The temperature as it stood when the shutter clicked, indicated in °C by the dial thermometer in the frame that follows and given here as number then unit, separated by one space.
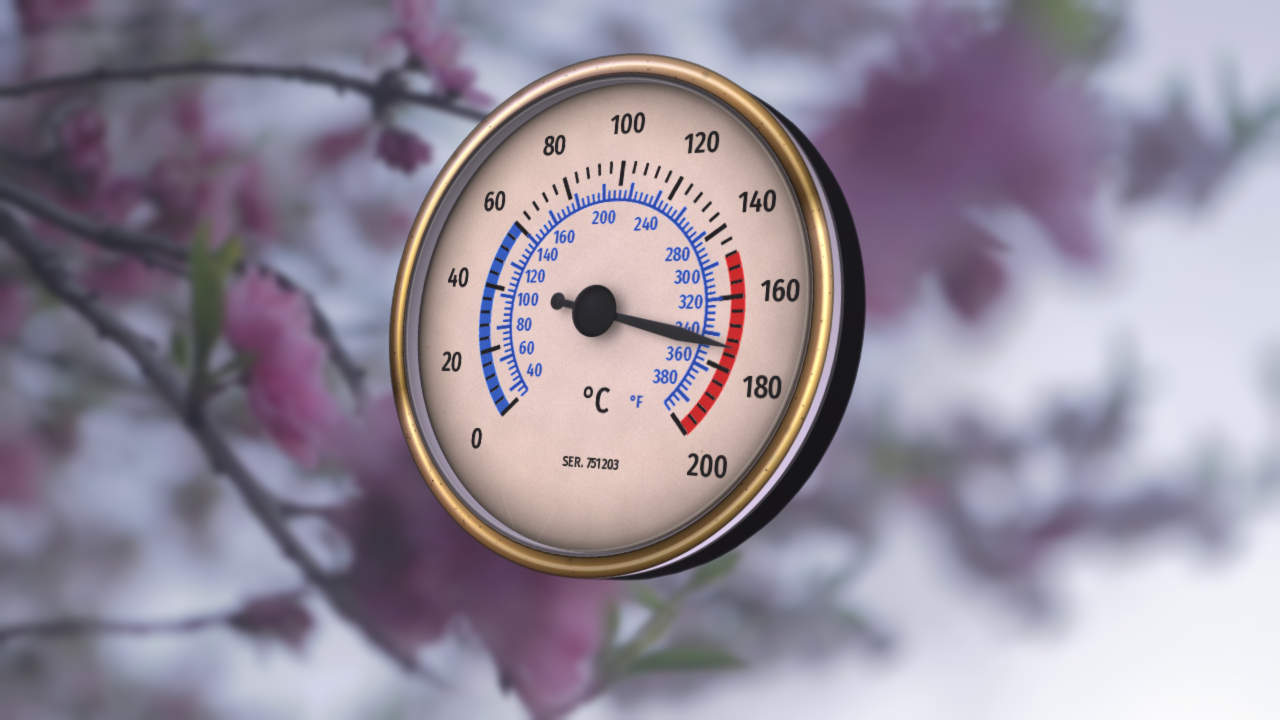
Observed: 174 °C
